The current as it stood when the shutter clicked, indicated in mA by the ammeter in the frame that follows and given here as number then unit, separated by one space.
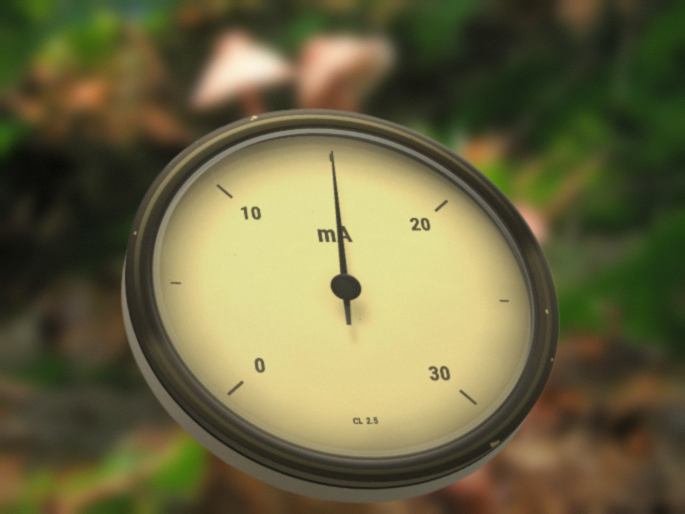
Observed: 15 mA
